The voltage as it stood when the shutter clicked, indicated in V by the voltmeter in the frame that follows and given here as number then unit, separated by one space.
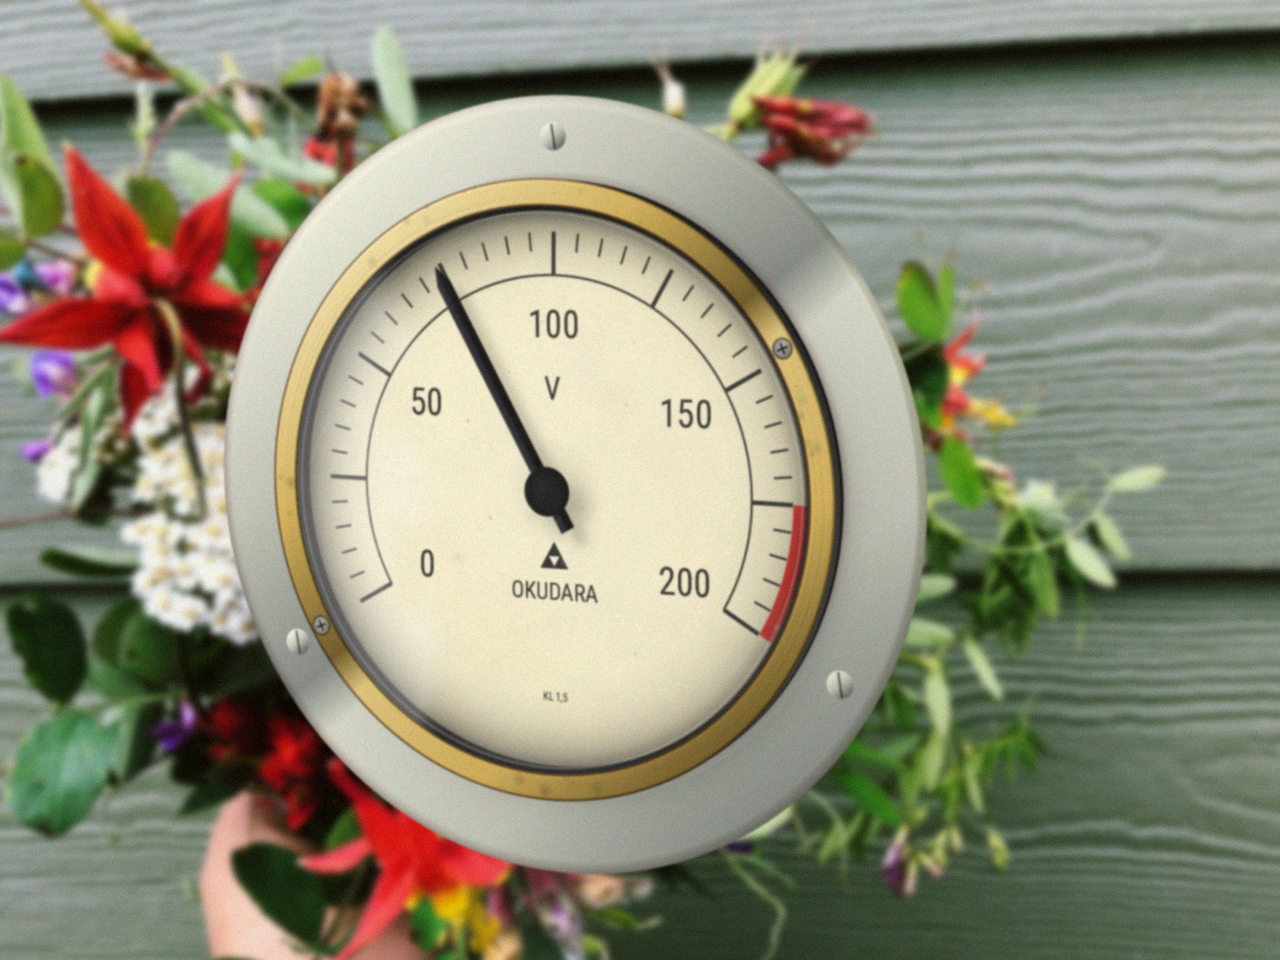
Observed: 75 V
